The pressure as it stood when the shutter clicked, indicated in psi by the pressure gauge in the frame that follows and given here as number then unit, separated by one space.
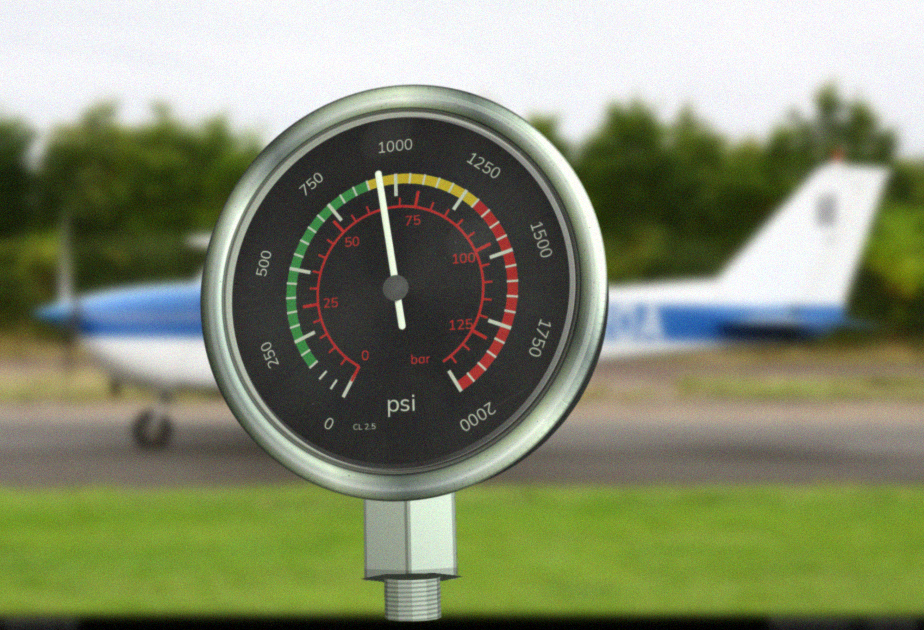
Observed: 950 psi
